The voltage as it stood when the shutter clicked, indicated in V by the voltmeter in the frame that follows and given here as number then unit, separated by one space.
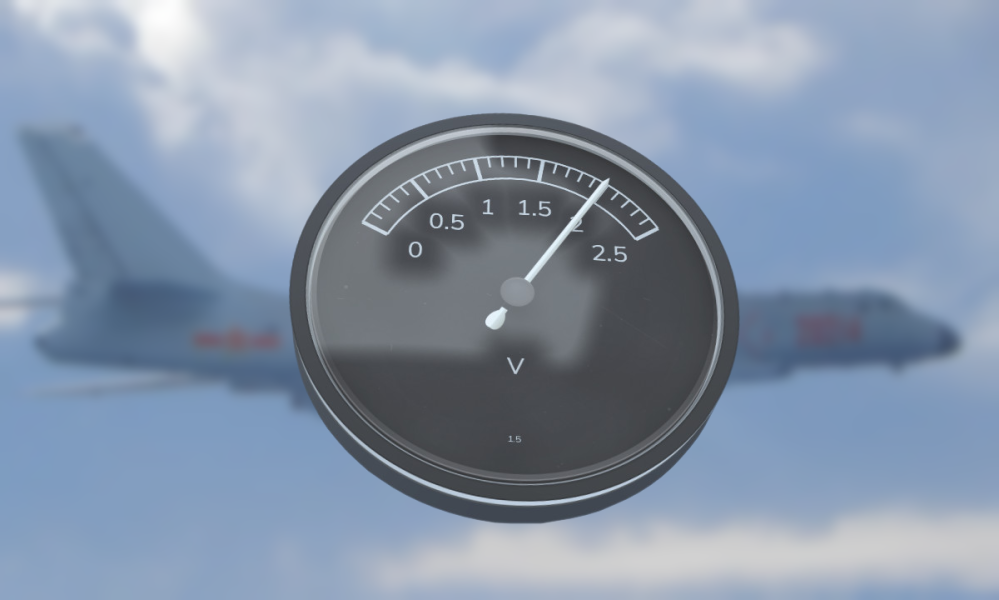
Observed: 2 V
